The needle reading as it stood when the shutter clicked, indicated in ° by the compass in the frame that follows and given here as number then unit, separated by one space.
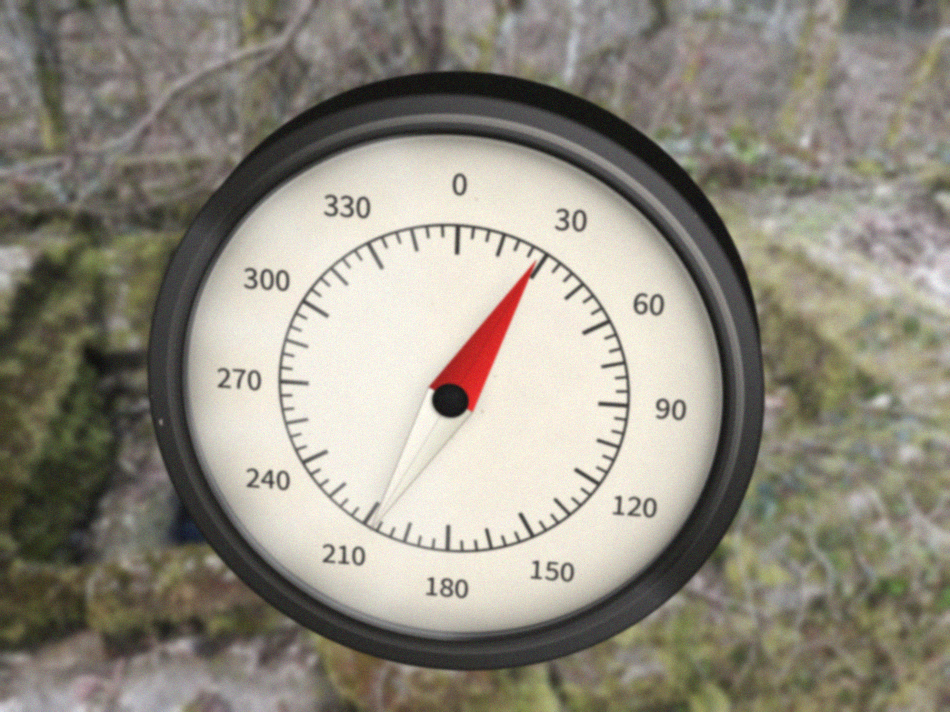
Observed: 27.5 °
